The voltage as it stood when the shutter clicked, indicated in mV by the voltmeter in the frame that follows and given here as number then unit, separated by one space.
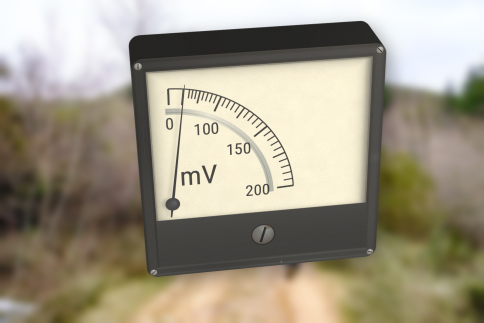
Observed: 50 mV
